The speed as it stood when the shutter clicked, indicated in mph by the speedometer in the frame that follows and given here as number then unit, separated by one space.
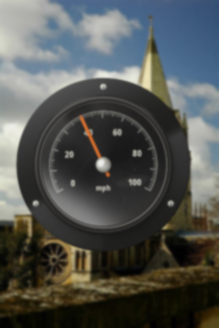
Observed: 40 mph
